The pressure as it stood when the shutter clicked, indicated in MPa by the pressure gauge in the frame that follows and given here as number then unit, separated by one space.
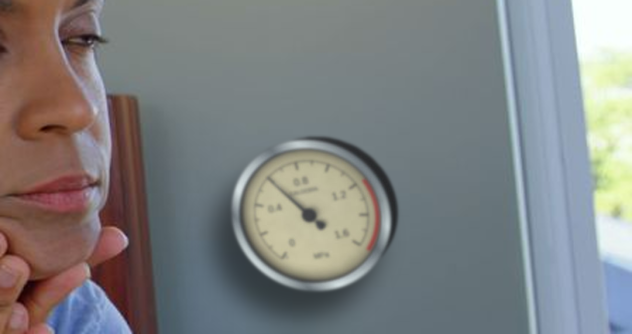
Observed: 0.6 MPa
